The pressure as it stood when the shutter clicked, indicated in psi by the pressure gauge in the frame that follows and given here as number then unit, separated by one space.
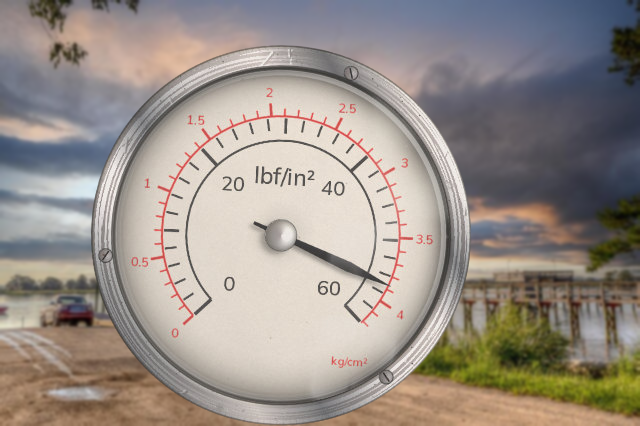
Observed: 55 psi
